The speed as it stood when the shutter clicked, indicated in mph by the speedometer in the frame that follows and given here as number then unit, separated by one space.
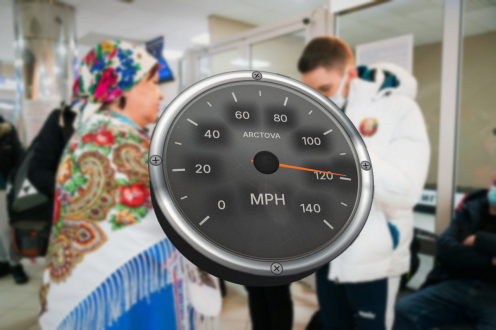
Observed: 120 mph
